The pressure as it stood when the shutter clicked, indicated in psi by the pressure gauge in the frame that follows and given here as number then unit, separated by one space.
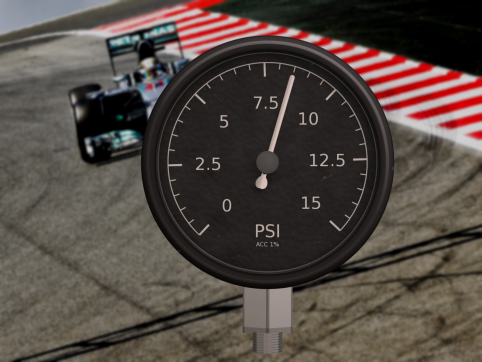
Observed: 8.5 psi
